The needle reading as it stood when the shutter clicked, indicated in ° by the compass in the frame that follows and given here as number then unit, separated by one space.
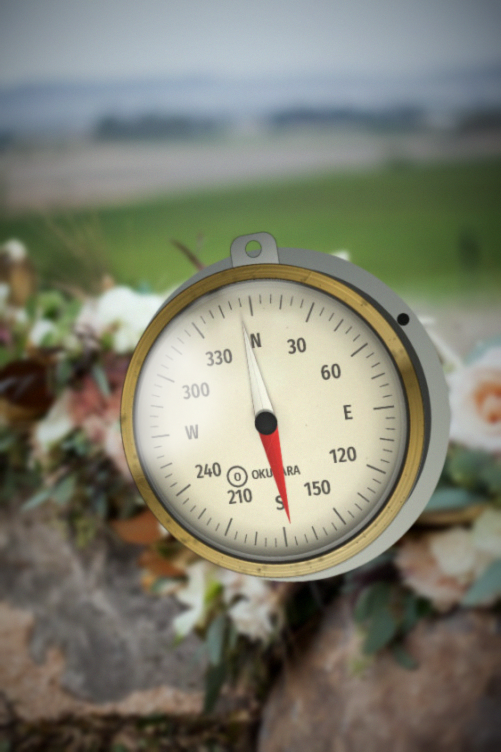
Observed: 175 °
